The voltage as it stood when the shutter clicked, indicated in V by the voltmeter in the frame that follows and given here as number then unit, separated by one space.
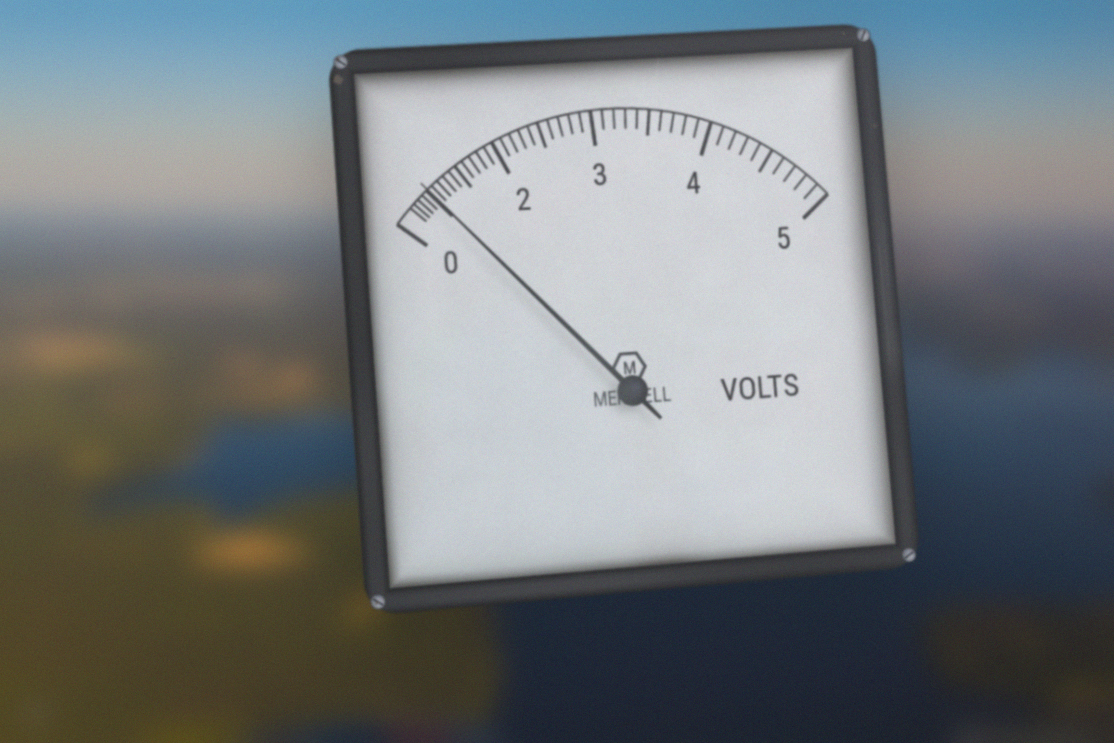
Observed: 1 V
